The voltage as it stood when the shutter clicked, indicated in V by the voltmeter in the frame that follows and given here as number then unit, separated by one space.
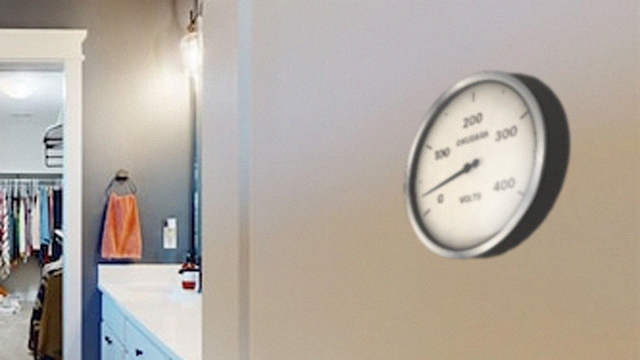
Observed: 25 V
